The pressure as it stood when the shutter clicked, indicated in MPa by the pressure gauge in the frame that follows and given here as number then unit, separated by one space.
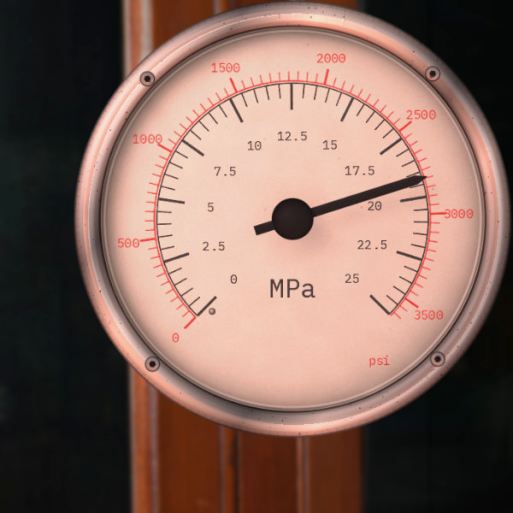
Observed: 19.25 MPa
